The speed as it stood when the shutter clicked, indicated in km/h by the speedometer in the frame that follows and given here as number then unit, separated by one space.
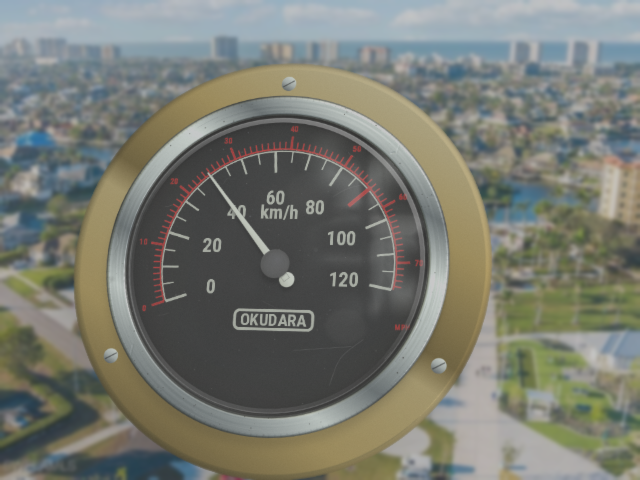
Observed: 40 km/h
